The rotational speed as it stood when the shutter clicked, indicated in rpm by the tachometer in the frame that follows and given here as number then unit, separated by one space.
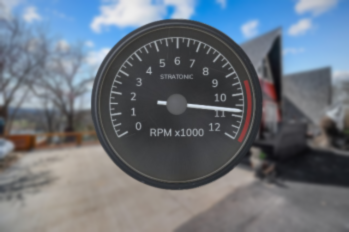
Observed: 10750 rpm
